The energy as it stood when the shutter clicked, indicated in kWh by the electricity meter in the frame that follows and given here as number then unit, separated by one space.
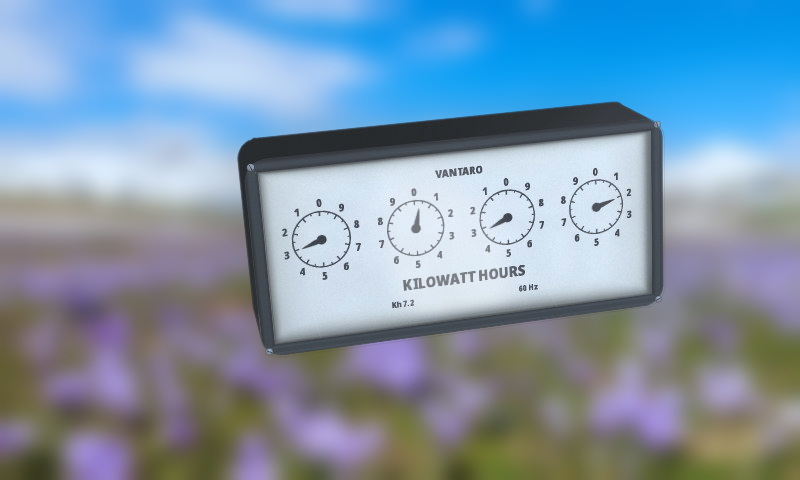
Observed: 3032 kWh
